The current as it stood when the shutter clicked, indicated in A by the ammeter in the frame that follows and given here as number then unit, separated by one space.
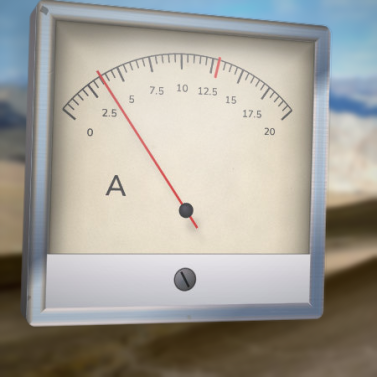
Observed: 3.5 A
